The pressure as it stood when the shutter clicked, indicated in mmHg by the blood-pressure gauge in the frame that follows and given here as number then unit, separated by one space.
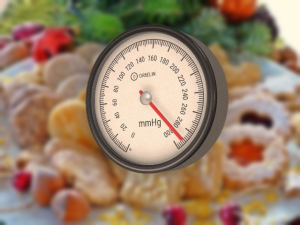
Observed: 290 mmHg
